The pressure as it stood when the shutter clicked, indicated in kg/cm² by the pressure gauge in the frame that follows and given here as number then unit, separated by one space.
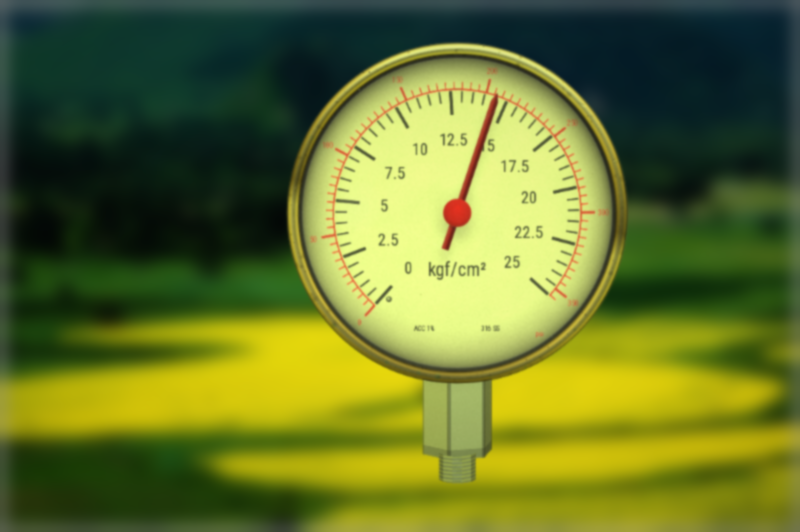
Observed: 14.5 kg/cm²
